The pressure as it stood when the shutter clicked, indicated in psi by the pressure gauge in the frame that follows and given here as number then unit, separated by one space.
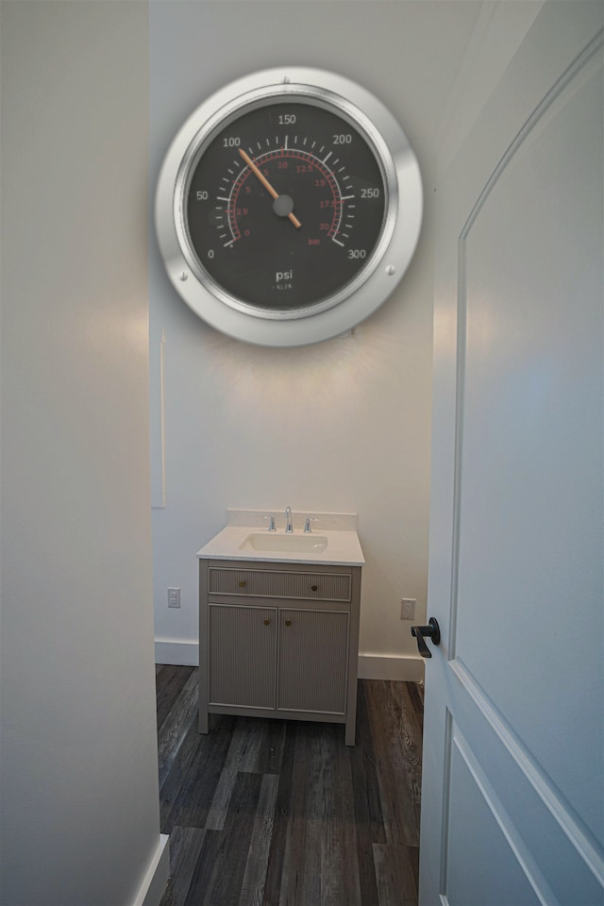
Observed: 100 psi
